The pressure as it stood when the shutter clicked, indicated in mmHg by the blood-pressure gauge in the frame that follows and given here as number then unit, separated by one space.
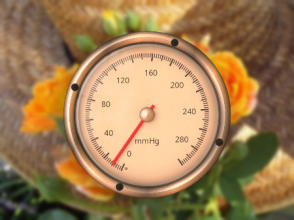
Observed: 10 mmHg
